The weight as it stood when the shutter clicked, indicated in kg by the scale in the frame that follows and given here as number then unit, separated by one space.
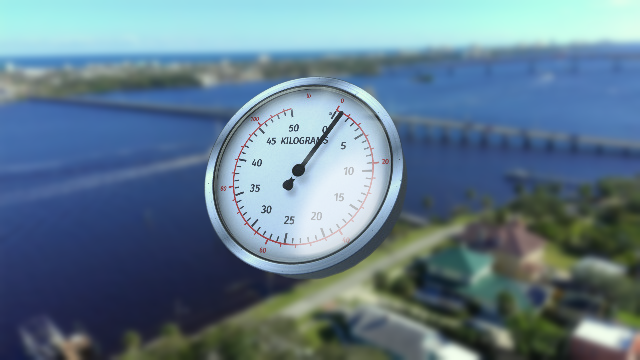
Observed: 1 kg
